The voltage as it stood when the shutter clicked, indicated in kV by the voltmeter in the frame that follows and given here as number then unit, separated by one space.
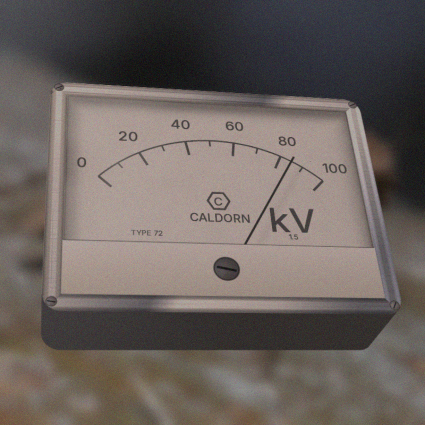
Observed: 85 kV
